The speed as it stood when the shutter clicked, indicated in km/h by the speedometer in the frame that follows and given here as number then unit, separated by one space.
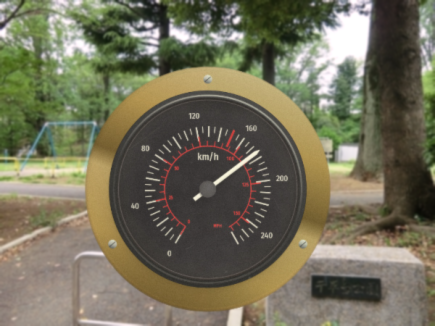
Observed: 175 km/h
